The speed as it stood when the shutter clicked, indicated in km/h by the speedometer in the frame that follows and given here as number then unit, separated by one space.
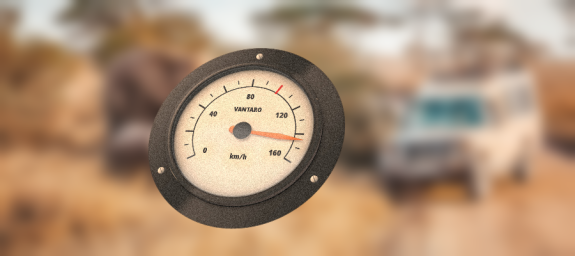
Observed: 145 km/h
